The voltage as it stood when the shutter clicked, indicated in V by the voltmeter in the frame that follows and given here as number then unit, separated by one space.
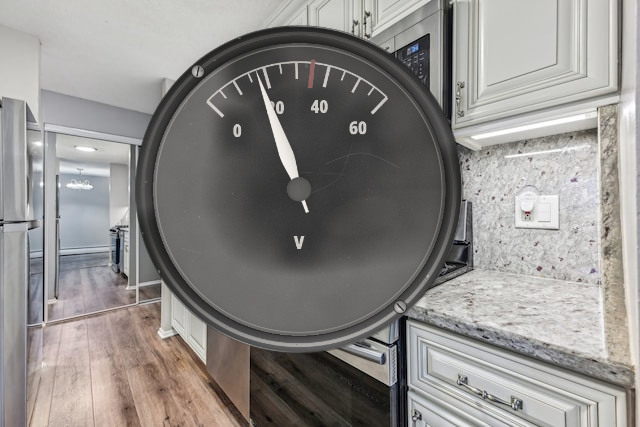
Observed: 17.5 V
